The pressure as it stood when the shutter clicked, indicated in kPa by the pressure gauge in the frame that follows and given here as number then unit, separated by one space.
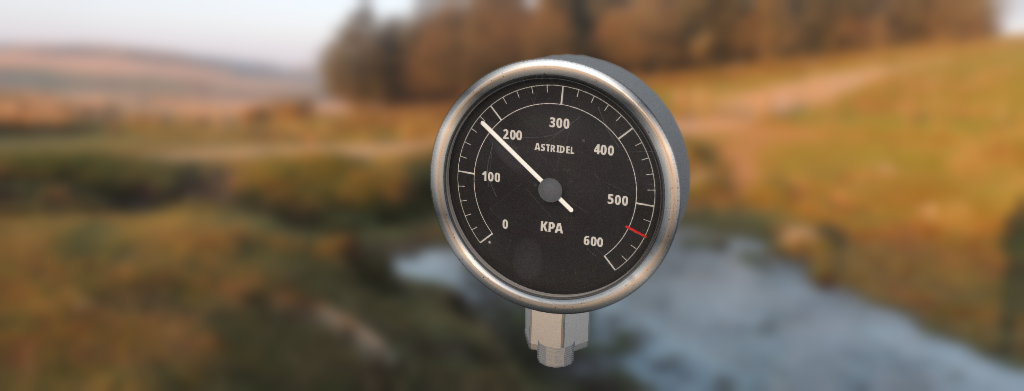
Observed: 180 kPa
